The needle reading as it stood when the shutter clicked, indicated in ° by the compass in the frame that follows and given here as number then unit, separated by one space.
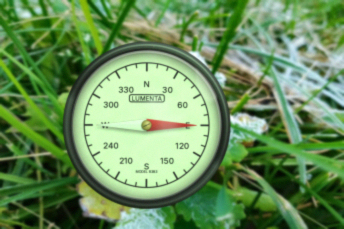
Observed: 90 °
